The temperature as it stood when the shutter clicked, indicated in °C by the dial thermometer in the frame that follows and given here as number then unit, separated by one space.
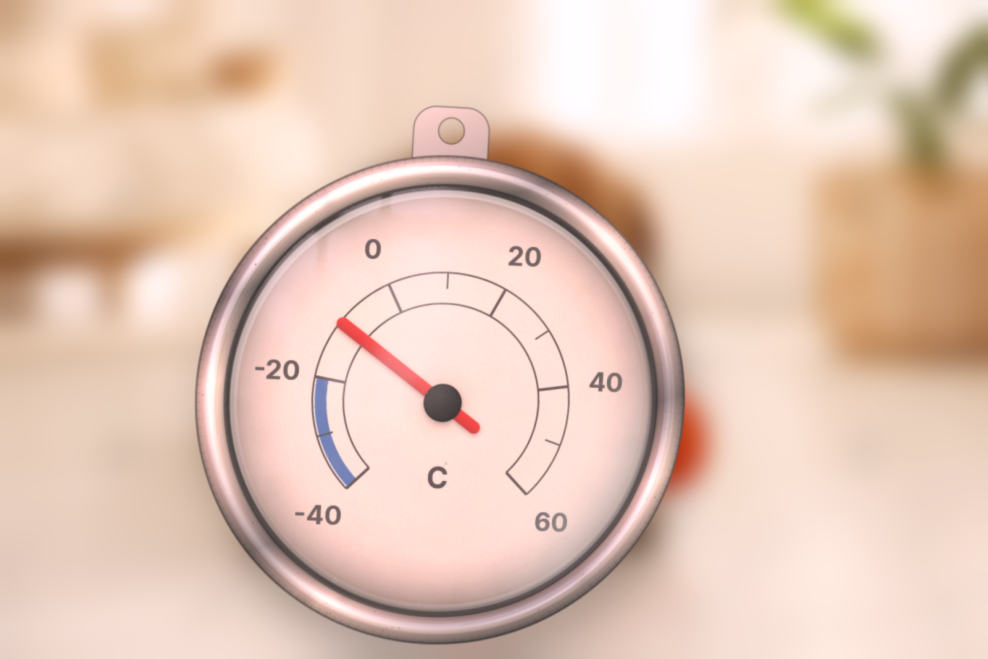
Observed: -10 °C
